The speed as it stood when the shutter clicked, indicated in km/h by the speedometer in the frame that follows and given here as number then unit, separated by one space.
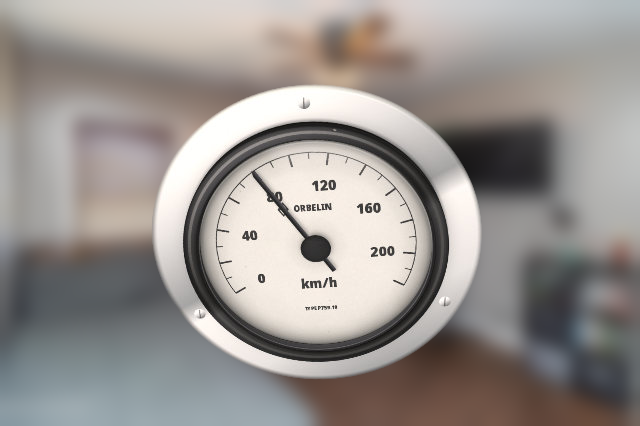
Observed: 80 km/h
